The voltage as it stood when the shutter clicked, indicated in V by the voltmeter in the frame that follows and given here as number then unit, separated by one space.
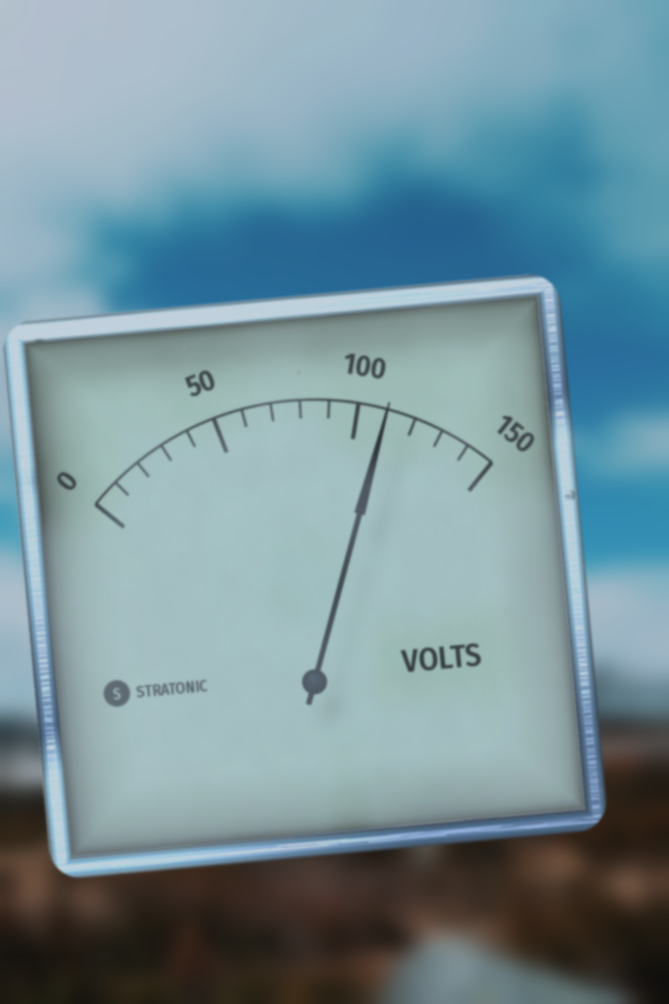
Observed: 110 V
